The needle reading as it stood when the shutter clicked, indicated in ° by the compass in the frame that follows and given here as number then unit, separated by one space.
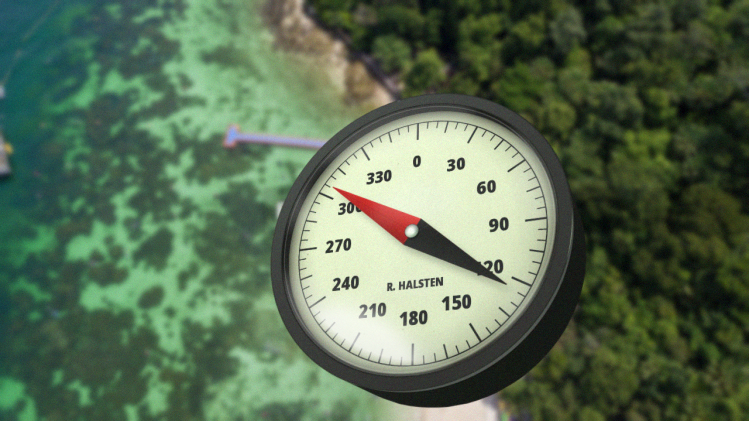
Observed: 305 °
